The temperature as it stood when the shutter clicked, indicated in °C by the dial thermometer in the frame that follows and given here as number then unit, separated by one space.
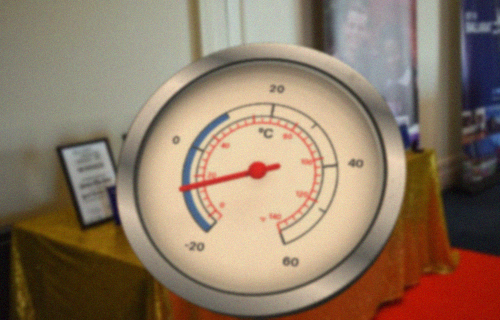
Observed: -10 °C
